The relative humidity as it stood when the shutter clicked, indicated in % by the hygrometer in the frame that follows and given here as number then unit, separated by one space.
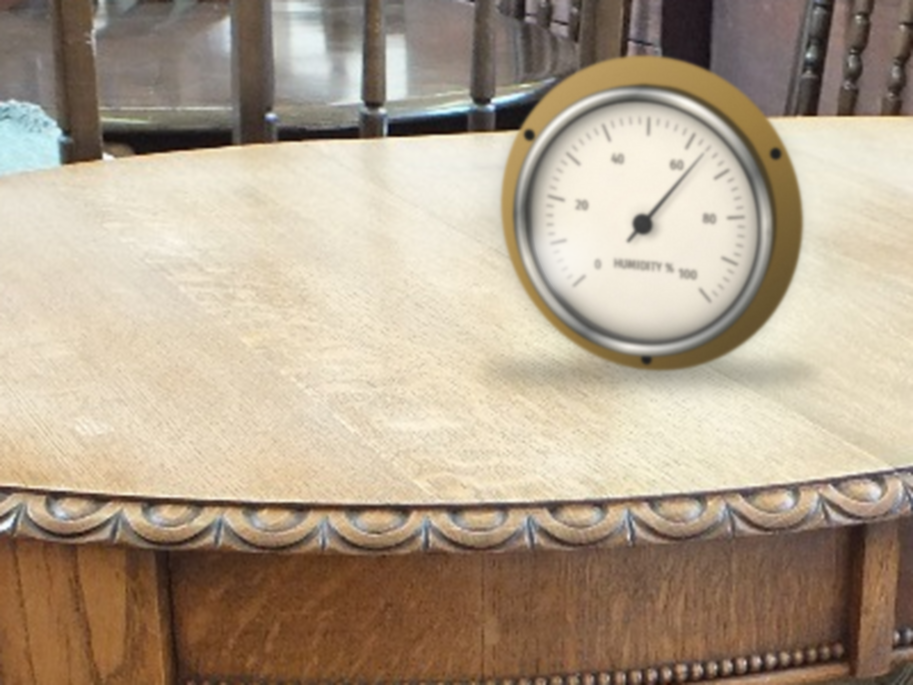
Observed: 64 %
